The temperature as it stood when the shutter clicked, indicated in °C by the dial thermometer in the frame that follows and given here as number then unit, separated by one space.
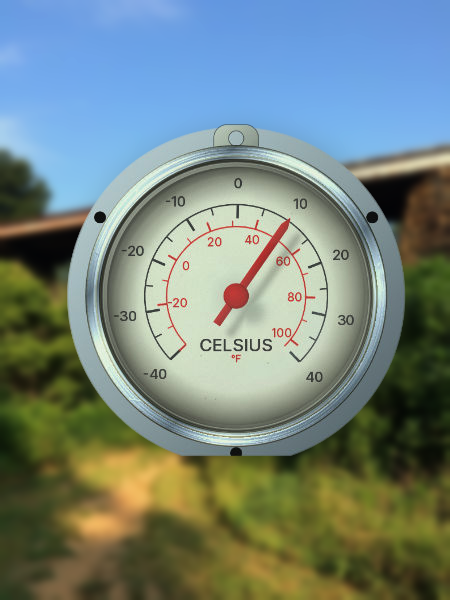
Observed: 10 °C
